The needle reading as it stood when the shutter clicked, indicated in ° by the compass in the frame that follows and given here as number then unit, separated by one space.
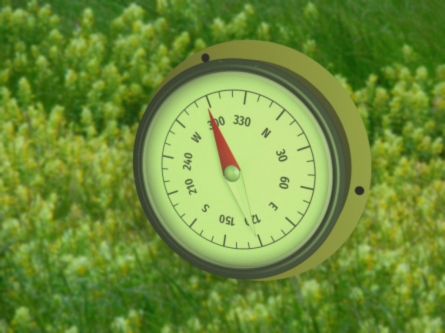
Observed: 300 °
